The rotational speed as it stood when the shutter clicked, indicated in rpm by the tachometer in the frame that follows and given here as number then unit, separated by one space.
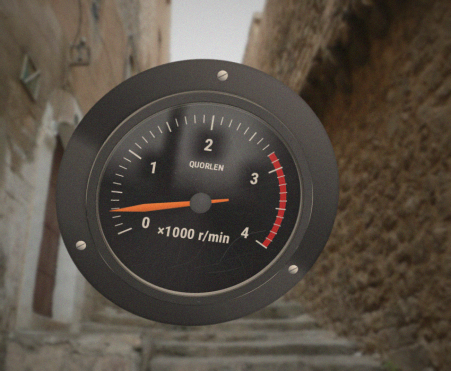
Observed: 300 rpm
